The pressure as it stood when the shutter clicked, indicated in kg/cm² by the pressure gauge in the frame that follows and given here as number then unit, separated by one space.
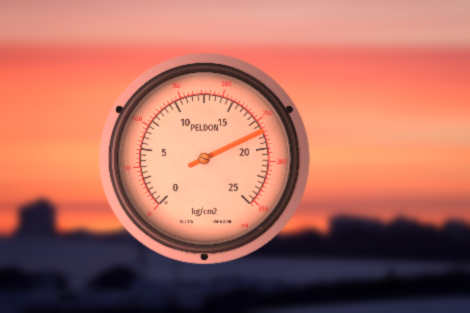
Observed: 18.5 kg/cm²
